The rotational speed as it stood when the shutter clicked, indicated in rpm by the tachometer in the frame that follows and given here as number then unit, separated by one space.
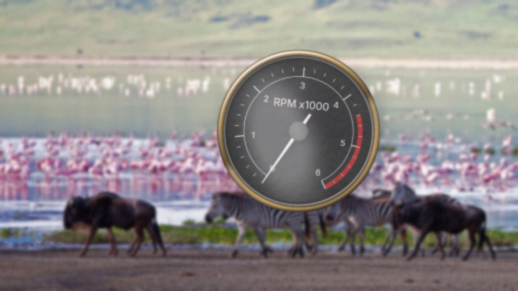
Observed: 0 rpm
